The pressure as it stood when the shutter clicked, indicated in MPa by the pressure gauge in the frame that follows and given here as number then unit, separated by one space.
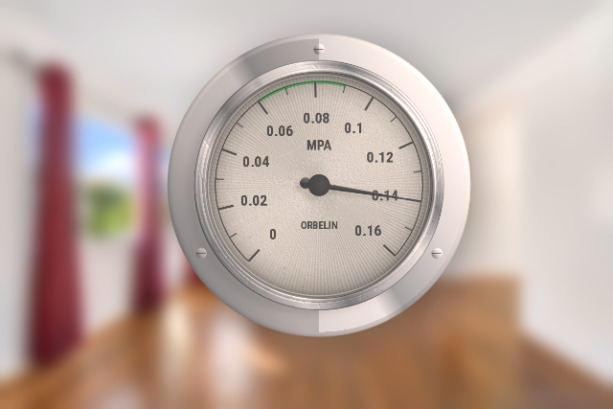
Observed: 0.14 MPa
